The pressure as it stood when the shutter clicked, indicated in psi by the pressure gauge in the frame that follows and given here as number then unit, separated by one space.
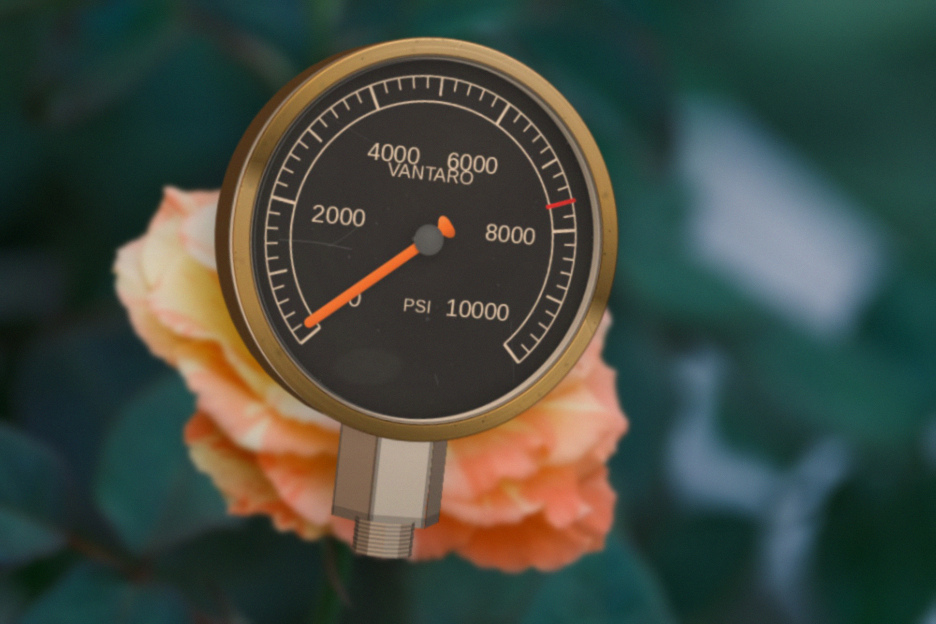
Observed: 200 psi
